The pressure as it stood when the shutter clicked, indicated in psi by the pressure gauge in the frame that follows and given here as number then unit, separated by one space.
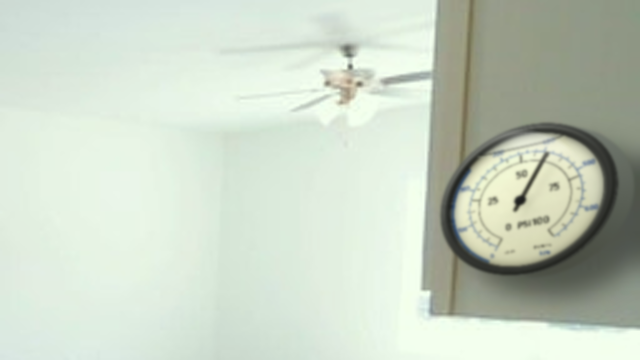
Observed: 60 psi
